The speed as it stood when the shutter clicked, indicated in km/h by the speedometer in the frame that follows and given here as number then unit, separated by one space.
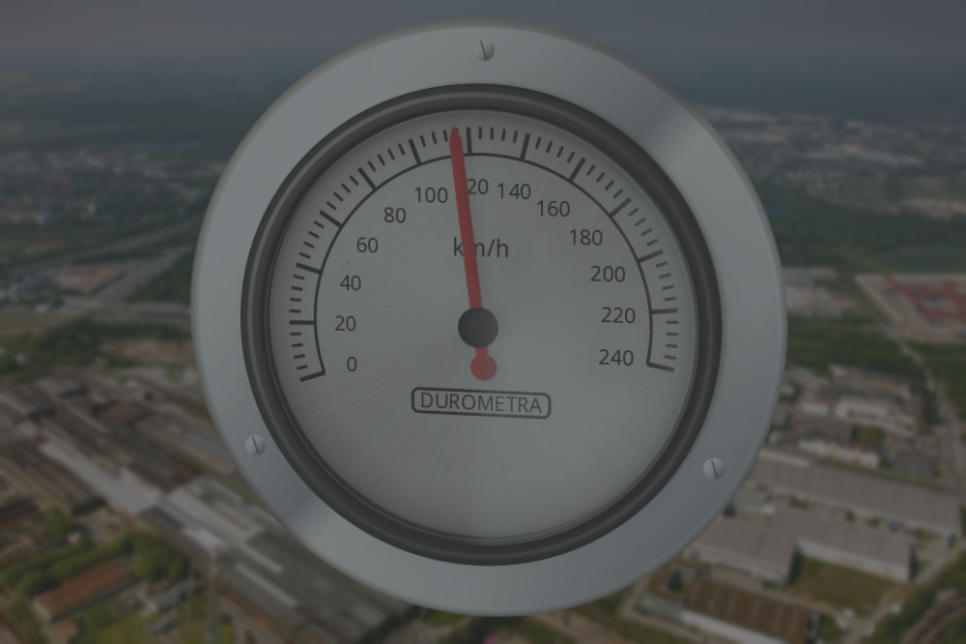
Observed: 116 km/h
